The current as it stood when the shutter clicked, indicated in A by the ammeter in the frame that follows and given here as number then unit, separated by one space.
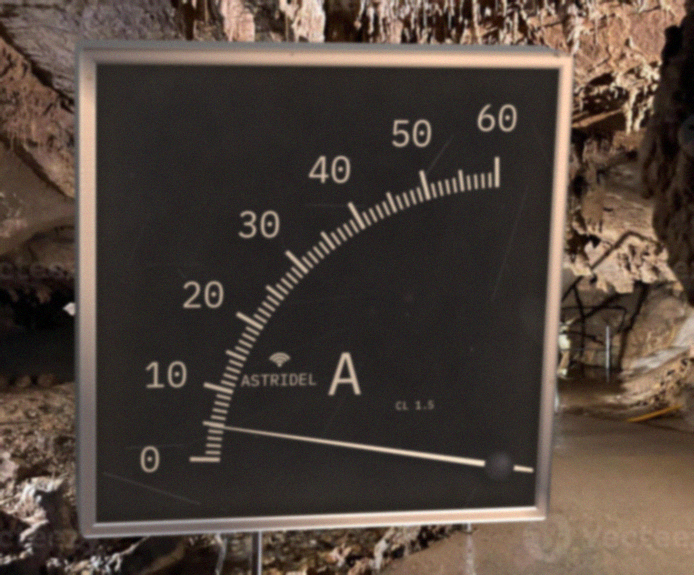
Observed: 5 A
